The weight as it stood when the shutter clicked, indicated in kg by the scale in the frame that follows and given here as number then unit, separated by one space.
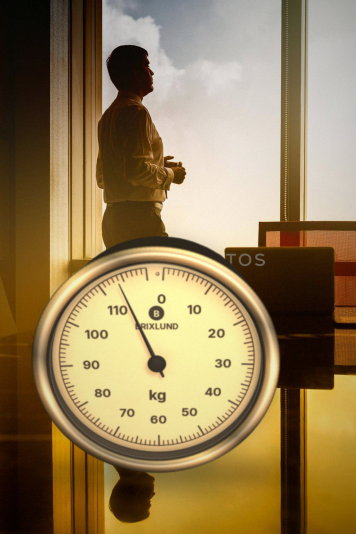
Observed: 114 kg
